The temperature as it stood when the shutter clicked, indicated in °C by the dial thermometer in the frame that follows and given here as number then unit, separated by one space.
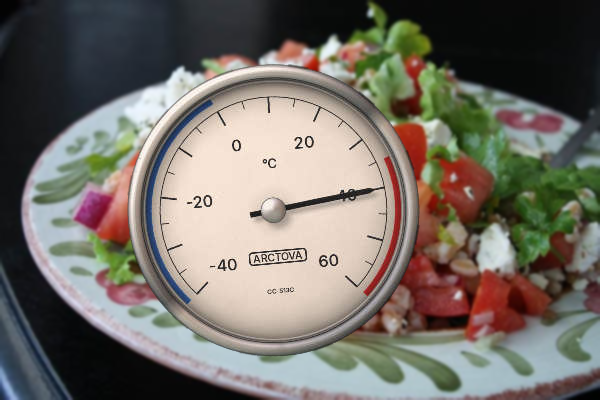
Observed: 40 °C
